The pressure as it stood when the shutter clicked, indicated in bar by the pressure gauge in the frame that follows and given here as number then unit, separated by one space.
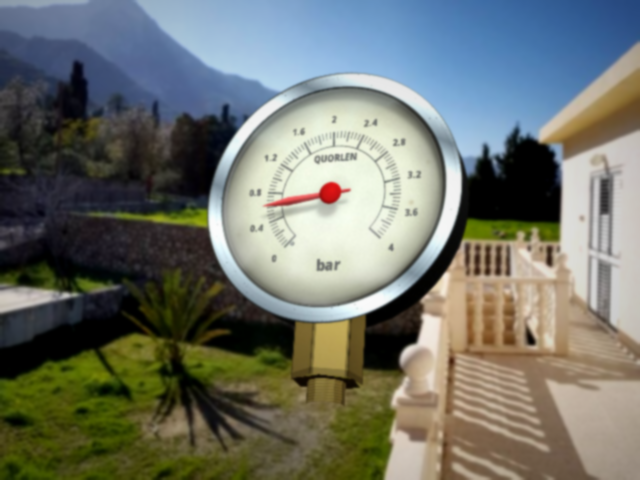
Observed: 0.6 bar
